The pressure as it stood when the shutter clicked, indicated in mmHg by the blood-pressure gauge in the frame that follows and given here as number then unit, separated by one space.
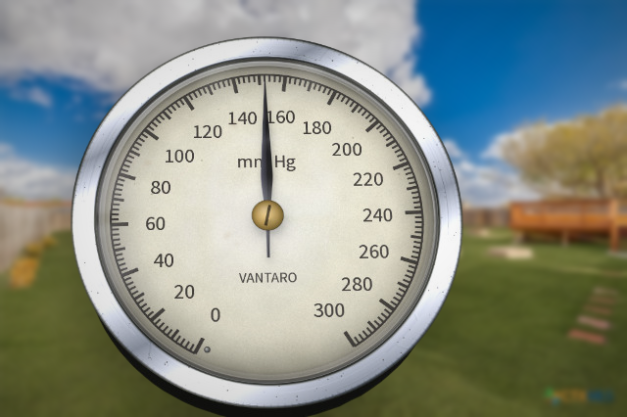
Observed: 152 mmHg
